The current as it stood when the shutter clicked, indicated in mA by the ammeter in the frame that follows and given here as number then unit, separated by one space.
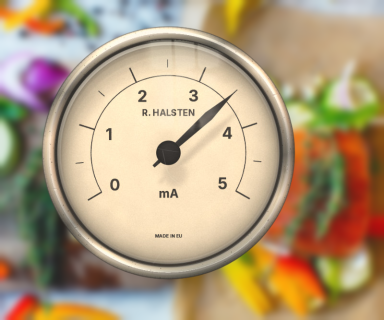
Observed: 3.5 mA
